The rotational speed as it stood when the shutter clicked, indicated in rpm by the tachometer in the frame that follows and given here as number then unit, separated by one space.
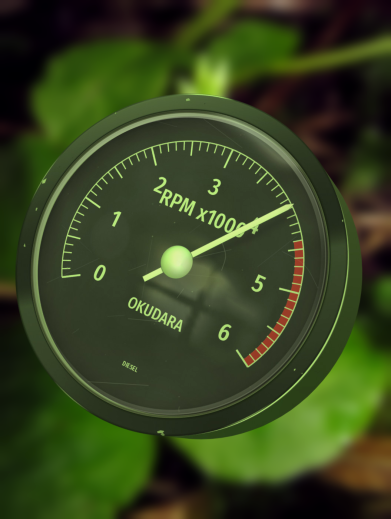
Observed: 4000 rpm
